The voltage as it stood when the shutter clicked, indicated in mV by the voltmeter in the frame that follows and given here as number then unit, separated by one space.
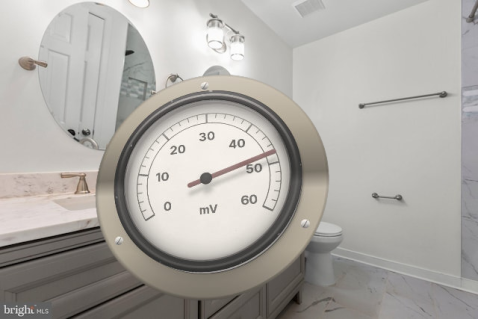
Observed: 48 mV
